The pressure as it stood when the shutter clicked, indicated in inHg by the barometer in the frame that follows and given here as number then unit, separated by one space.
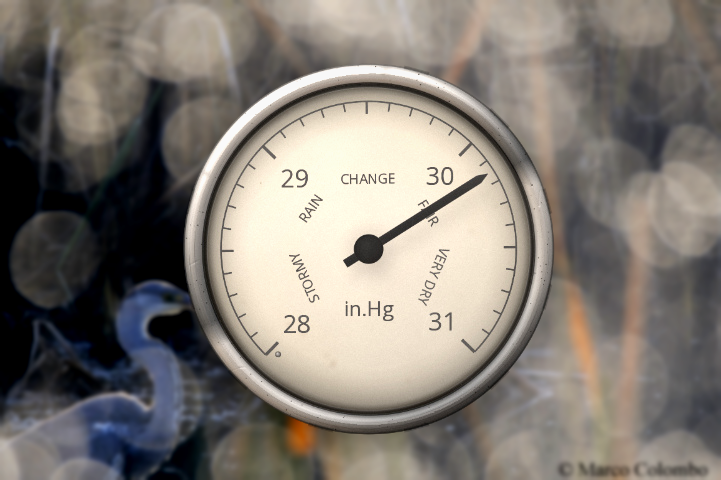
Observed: 30.15 inHg
